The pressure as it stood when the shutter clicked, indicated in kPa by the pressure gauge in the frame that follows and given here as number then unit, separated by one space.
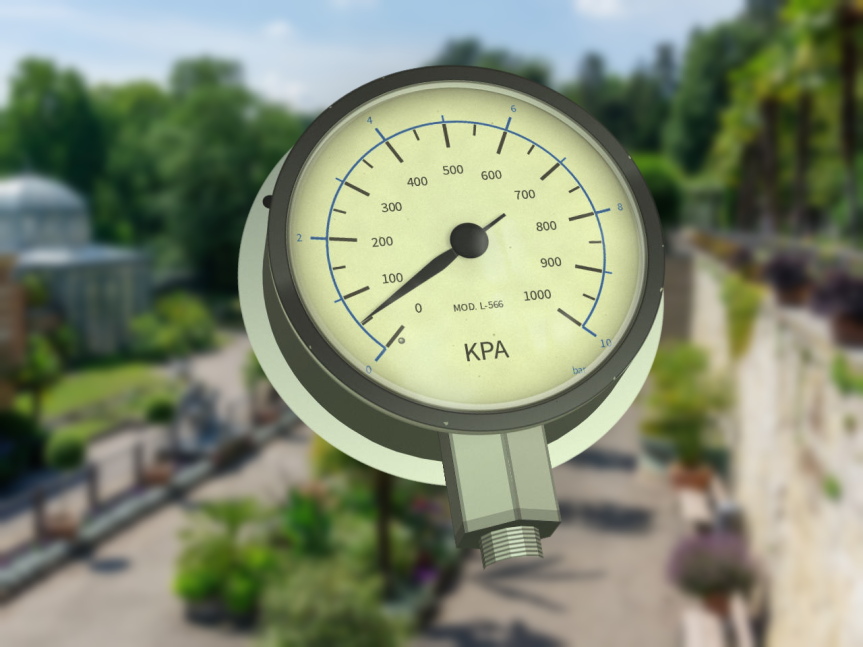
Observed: 50 kPa
